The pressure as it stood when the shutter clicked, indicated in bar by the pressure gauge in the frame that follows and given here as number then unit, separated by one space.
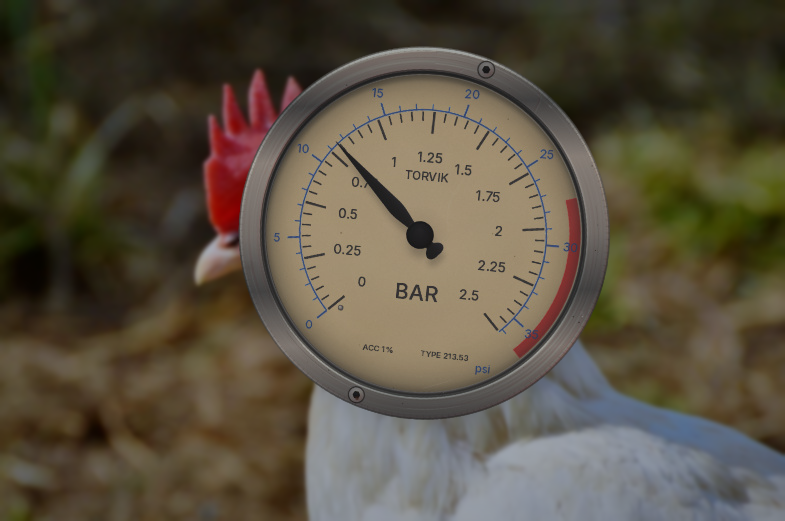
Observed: 0.8 bar
